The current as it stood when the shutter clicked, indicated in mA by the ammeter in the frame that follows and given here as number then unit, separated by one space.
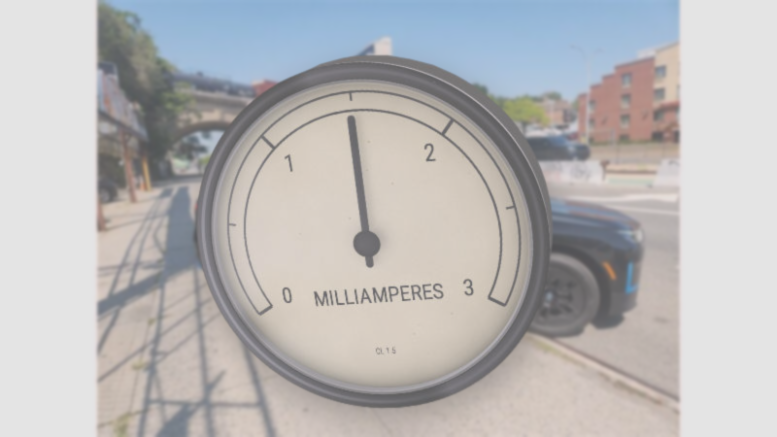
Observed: 1.5 mA
